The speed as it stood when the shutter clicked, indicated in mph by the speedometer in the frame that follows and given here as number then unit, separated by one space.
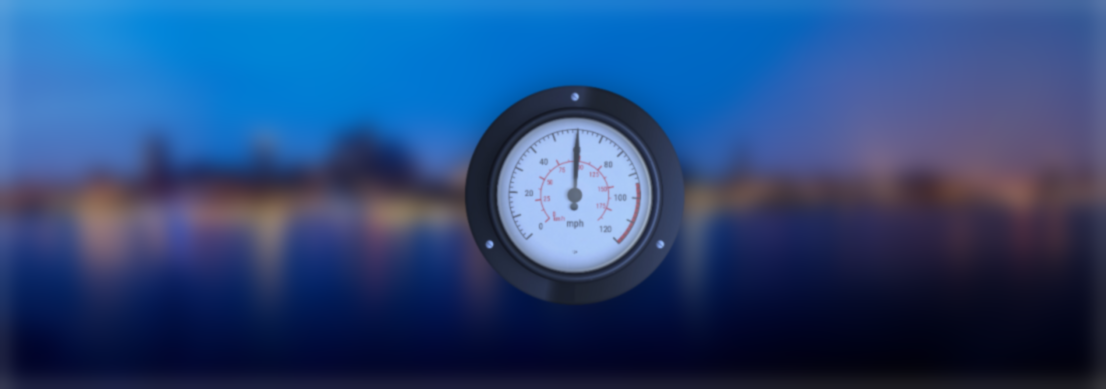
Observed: 60 mph
